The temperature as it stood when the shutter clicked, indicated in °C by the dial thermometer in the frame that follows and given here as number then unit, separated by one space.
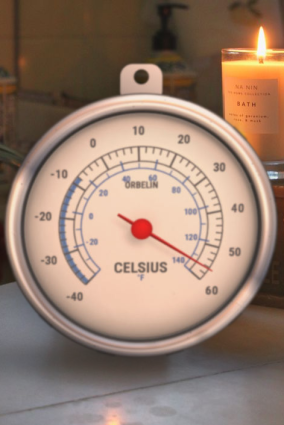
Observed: 56 °C
